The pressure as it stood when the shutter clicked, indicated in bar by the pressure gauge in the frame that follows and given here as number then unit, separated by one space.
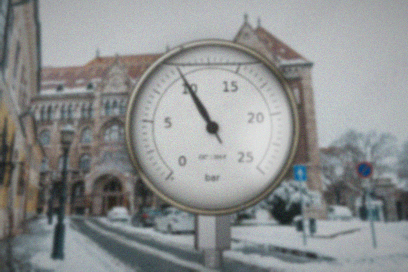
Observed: 10 bar
